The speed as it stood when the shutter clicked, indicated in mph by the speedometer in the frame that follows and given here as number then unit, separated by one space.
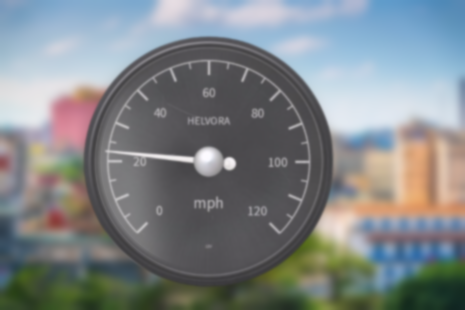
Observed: 22.5 mph
